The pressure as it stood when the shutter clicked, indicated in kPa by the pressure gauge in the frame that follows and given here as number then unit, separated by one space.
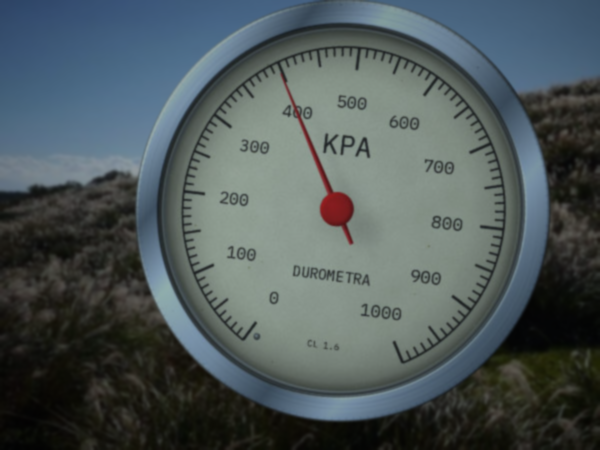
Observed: 400 kPa
